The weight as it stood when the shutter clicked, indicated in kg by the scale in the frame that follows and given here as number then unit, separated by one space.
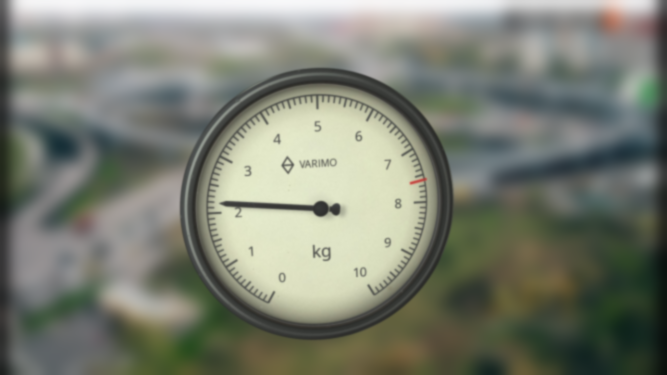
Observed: 2.2 kg
